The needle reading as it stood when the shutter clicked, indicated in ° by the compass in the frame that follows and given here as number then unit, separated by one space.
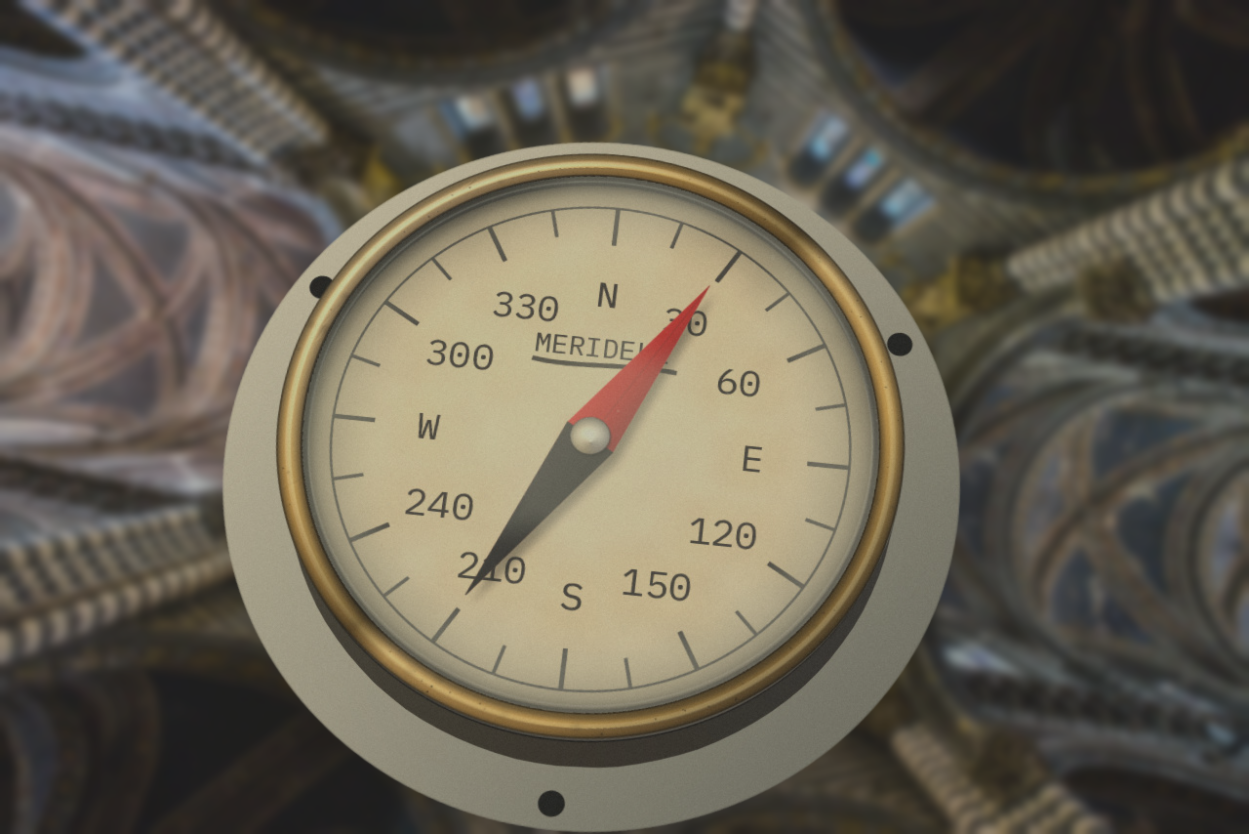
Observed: 30 °
